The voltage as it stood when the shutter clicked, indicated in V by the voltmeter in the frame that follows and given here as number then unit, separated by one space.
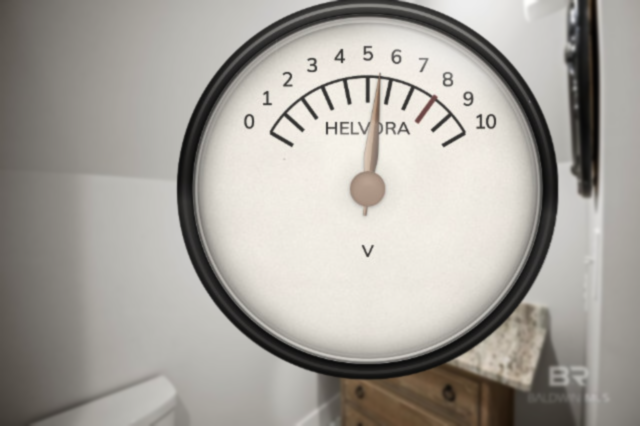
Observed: 5.5 V
